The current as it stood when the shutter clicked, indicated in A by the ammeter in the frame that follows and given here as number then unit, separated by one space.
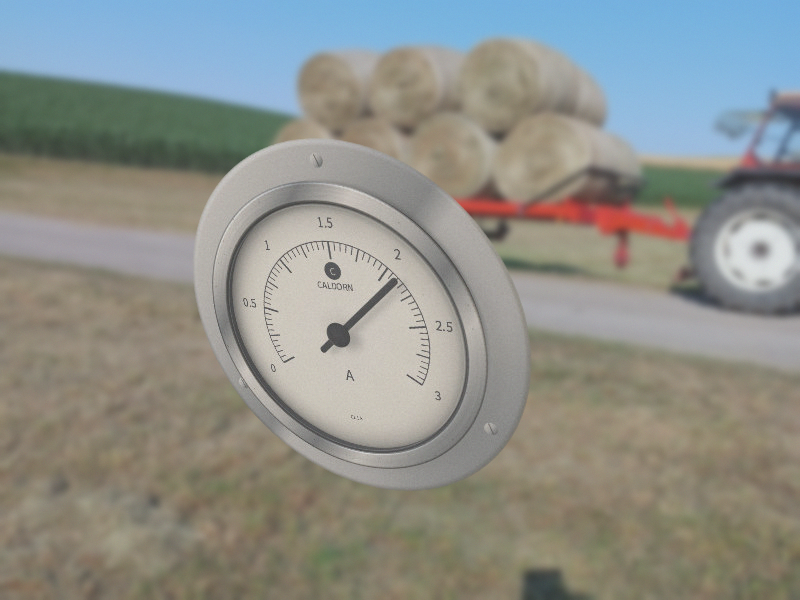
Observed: 2.1 A
